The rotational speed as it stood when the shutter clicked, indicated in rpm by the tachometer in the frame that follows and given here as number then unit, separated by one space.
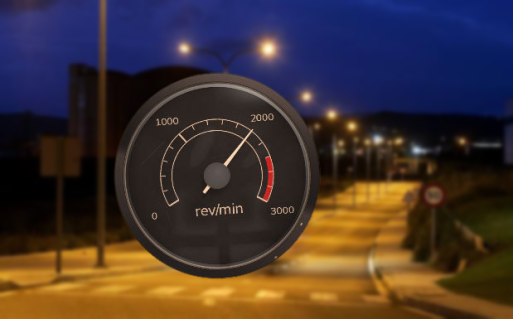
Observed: 2000 rpm
